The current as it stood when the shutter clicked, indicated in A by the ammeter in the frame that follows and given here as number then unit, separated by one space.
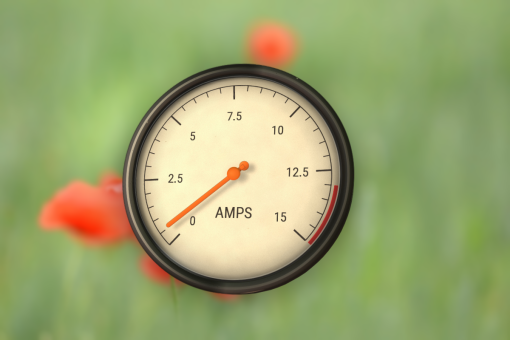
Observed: 0.5 A
